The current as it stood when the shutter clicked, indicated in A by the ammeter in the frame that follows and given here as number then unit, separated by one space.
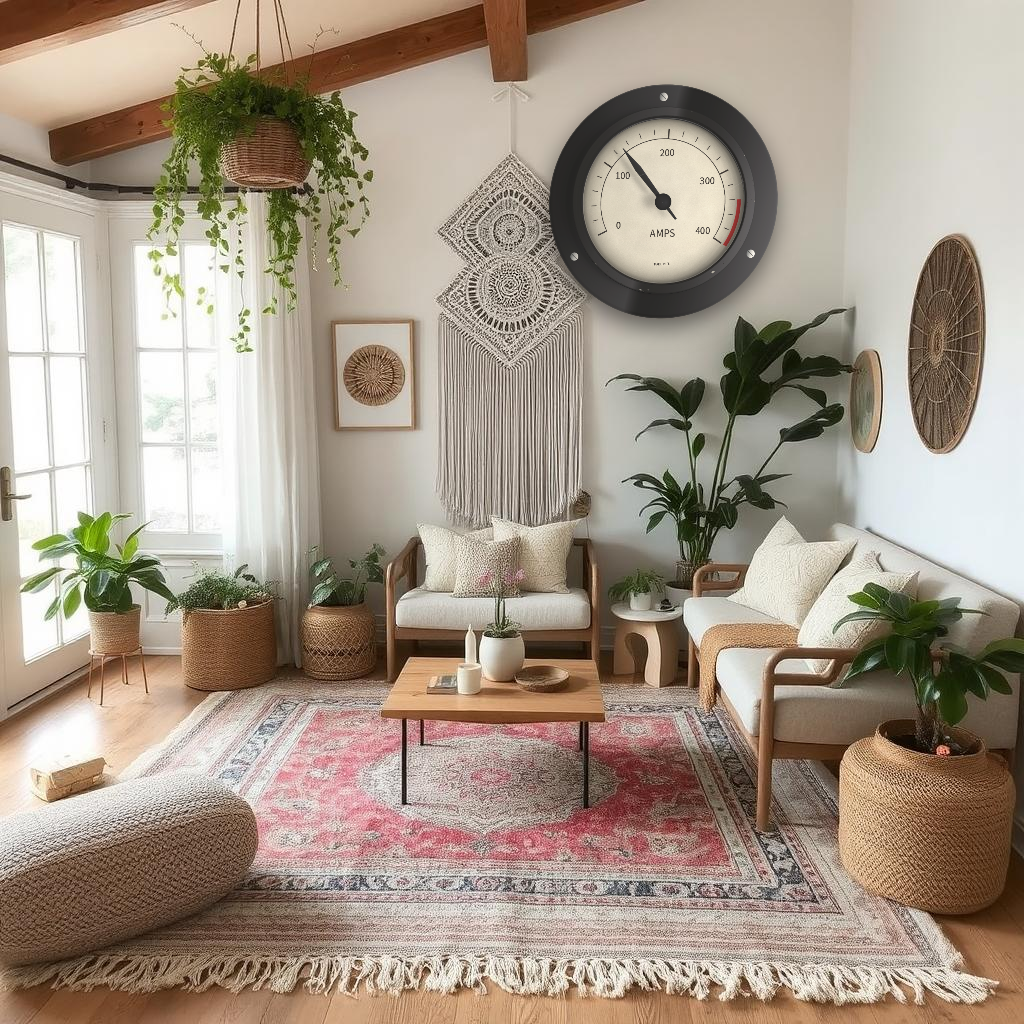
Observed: 130 A
